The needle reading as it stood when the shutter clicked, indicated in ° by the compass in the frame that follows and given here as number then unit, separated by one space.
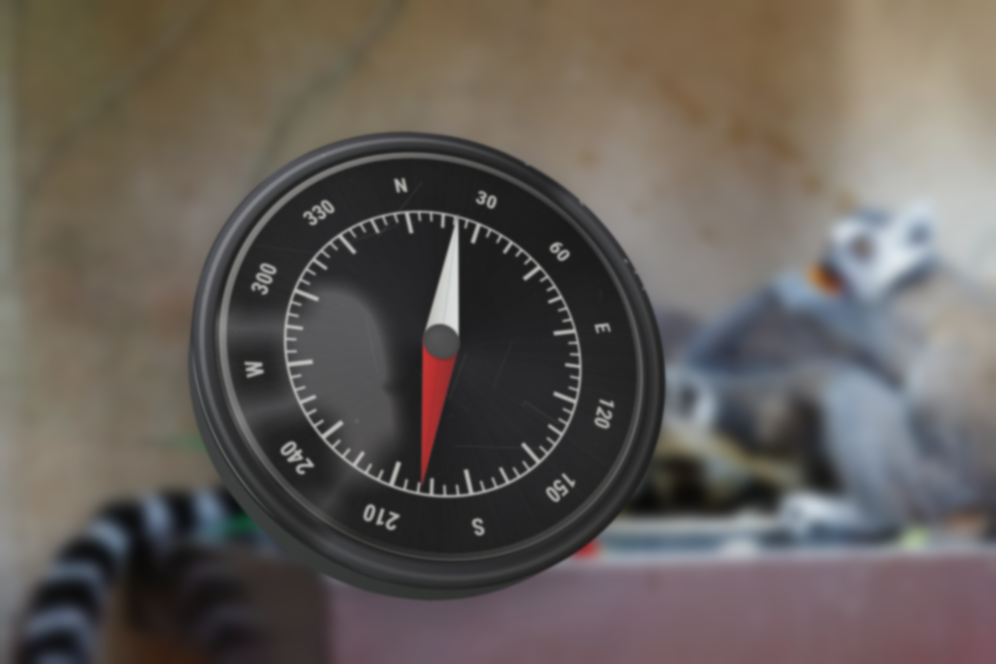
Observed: 200 °
